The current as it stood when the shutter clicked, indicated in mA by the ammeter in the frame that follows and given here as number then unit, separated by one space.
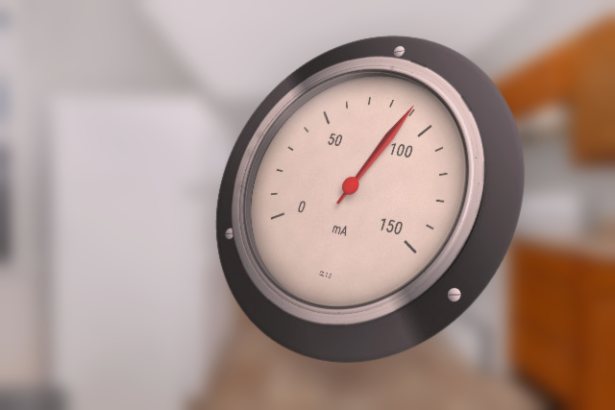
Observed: 90 mA
